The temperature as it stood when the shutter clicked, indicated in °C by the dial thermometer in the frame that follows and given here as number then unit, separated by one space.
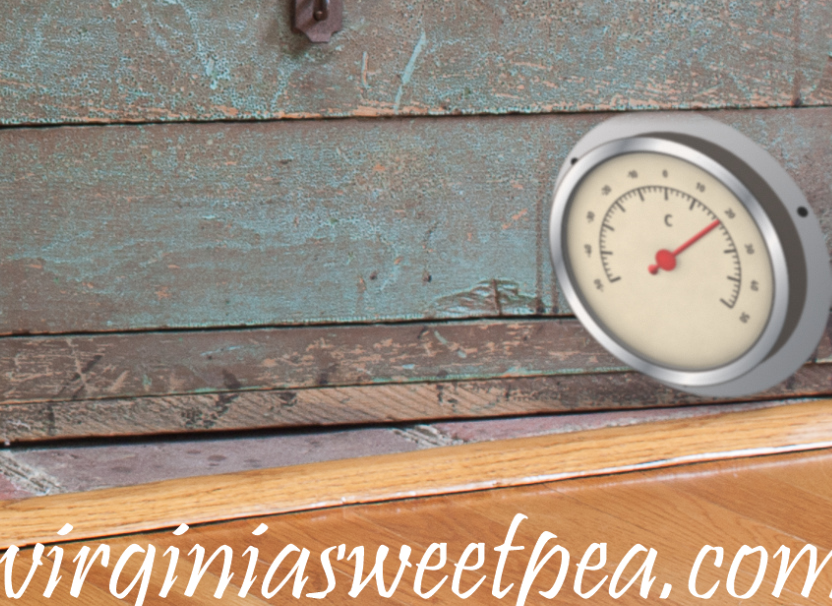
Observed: 20 °C
